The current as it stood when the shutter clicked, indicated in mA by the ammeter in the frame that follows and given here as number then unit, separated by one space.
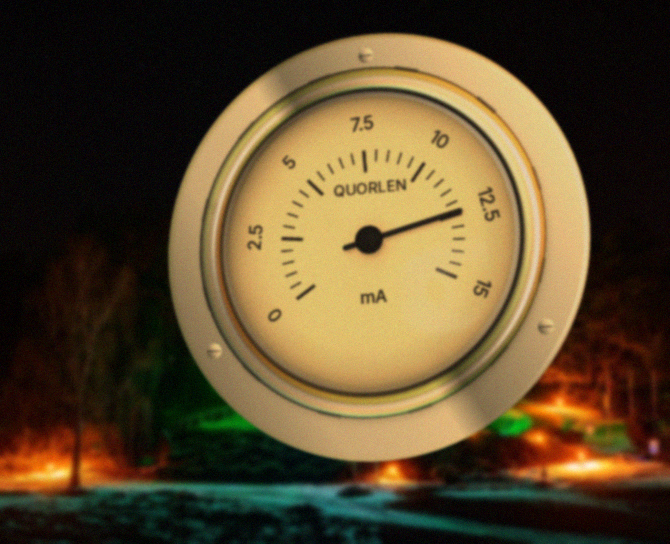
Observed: 12.5 mA
